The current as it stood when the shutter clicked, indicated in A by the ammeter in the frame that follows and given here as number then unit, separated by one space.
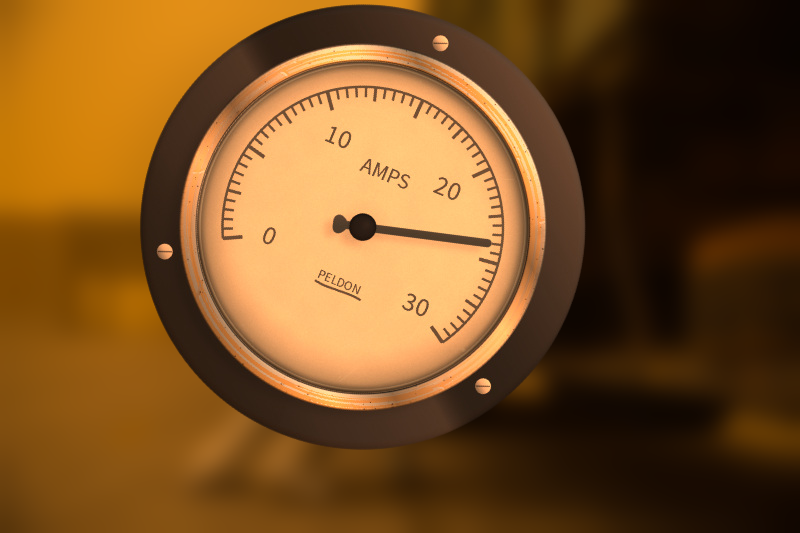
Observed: 24 A
